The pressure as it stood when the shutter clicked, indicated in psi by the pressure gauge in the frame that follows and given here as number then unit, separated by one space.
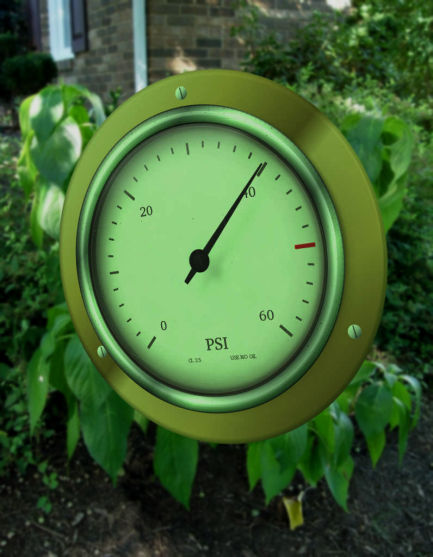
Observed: 40 psi
